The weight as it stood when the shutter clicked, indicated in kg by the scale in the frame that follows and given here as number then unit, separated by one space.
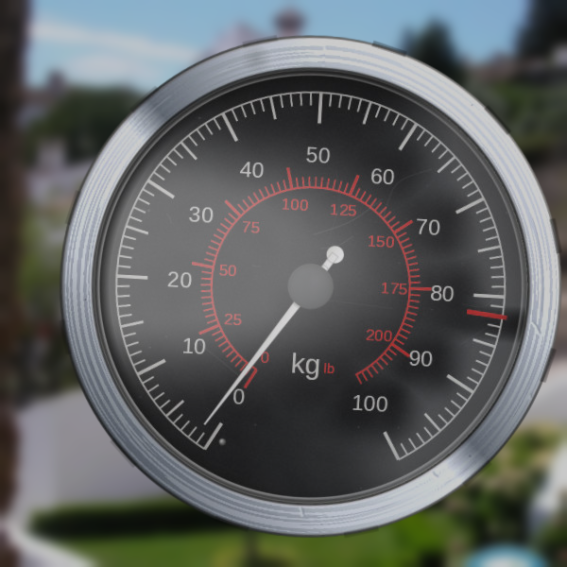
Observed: 1.5 kg
